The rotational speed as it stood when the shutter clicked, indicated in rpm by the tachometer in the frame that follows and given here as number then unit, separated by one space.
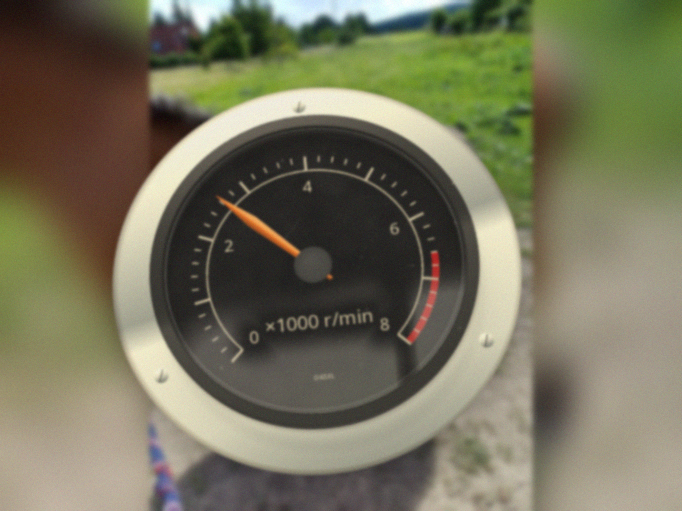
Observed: 2600 rpm
